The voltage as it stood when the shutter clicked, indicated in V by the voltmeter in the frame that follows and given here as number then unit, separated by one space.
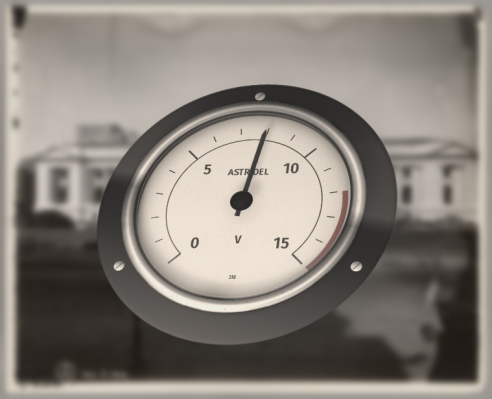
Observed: 8 V
